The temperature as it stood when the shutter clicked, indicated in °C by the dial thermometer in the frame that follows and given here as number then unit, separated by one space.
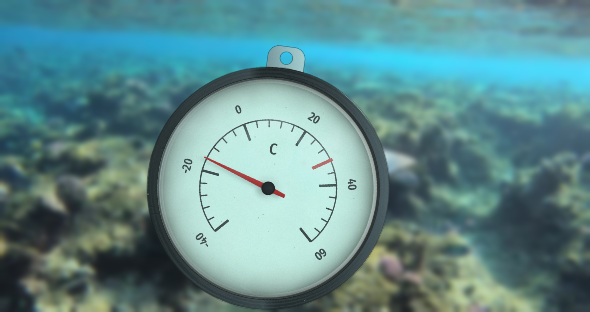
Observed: -16 °C
